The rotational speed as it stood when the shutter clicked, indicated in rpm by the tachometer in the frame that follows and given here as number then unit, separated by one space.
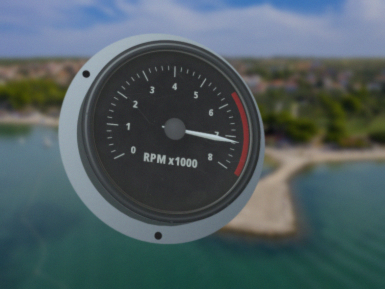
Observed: 7200 rpm
